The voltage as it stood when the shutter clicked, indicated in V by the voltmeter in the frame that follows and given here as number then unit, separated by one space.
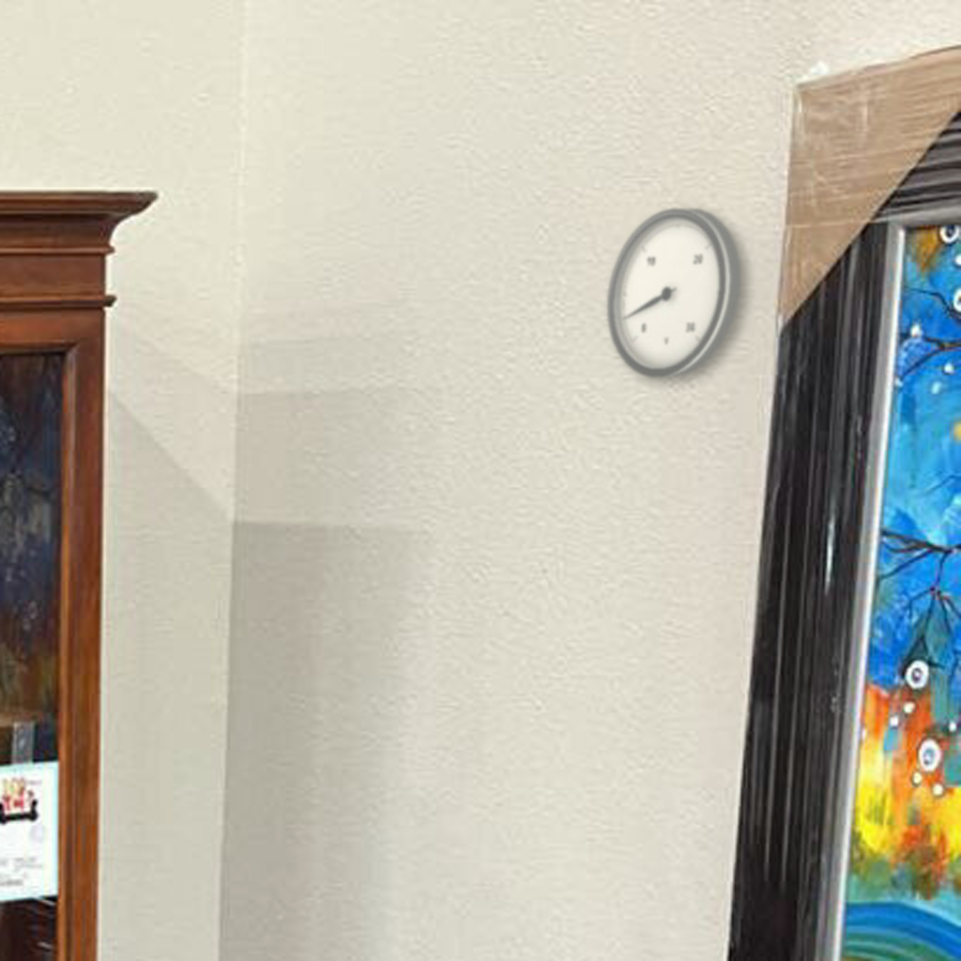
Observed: 2.5 V
